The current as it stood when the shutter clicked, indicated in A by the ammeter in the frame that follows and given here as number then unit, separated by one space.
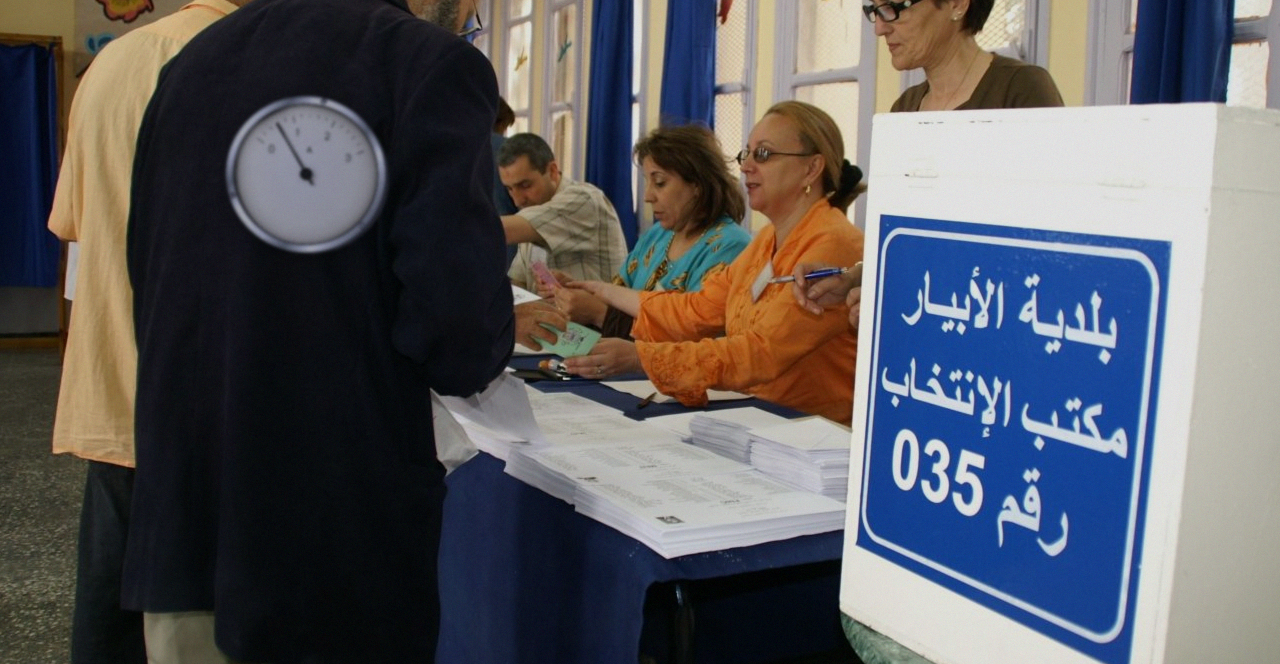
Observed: 0.6 A
